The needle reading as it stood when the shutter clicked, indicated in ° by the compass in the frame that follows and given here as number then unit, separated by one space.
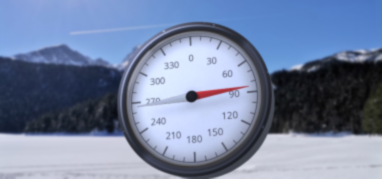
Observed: 85 °
